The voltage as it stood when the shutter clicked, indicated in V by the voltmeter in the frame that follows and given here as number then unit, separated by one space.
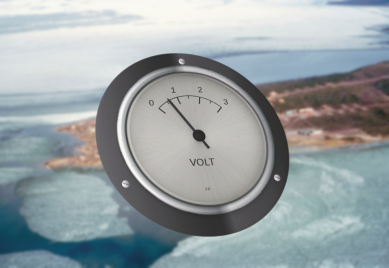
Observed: 0.5 V
